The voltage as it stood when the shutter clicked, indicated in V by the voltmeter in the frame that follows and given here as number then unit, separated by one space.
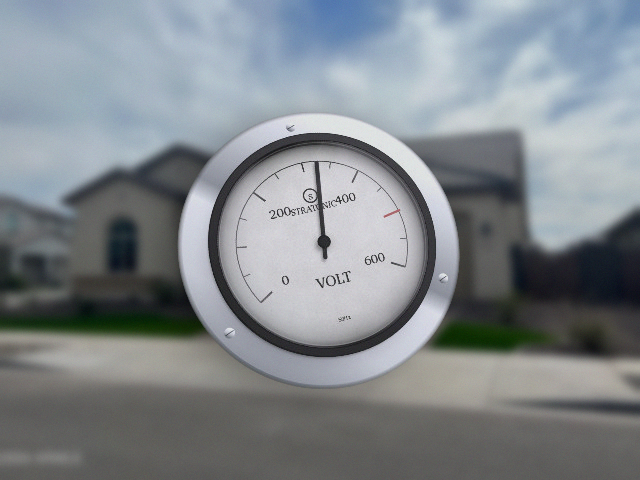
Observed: 325 V
